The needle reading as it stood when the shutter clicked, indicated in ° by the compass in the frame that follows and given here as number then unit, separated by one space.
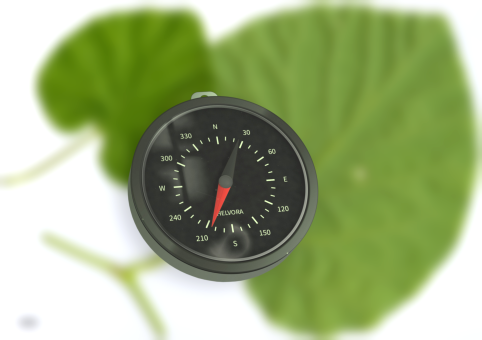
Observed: 205 °
